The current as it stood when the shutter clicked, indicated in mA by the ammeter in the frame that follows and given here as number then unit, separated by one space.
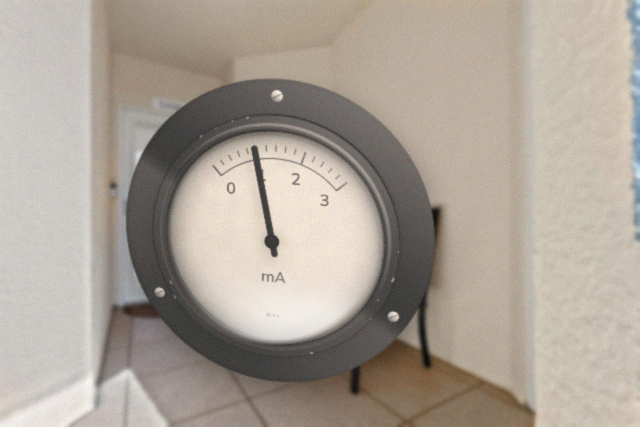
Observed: 1 mA
